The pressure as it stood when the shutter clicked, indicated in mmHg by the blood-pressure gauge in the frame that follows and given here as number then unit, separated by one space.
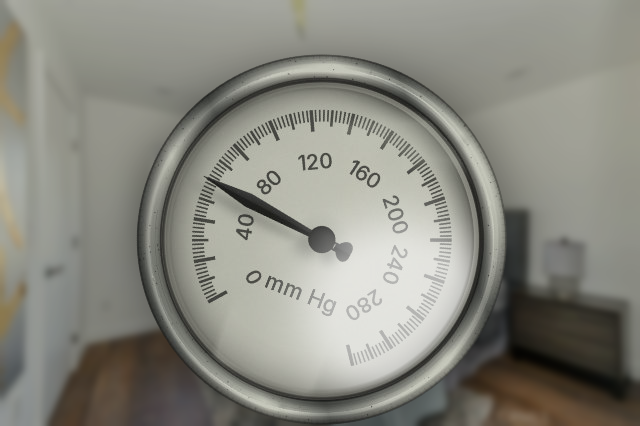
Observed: 60 mmHg
